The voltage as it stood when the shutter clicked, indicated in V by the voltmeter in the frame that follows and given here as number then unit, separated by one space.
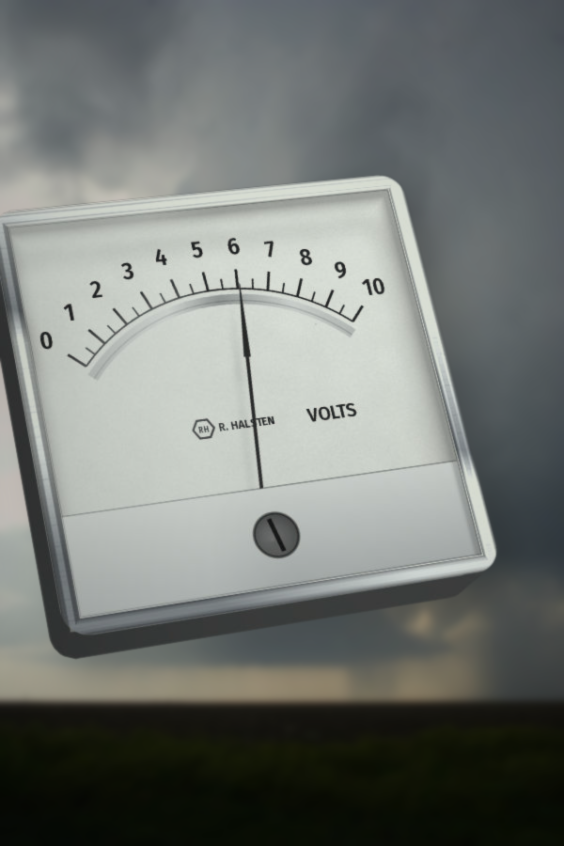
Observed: 6 V
